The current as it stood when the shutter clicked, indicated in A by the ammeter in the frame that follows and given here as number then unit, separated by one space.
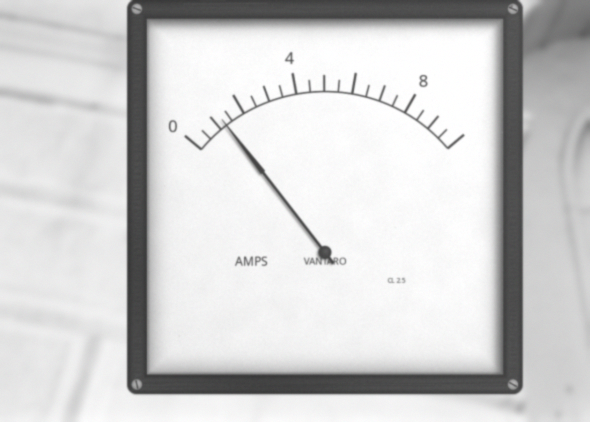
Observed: 1.25 A
